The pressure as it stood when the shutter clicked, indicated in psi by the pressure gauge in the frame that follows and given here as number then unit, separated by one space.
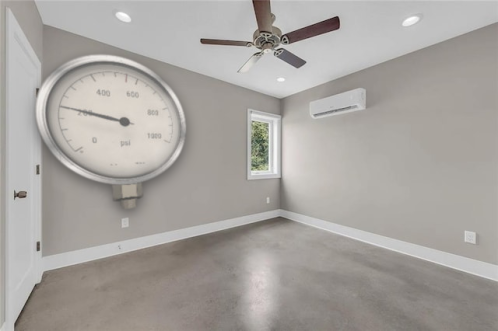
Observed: 200 psi
